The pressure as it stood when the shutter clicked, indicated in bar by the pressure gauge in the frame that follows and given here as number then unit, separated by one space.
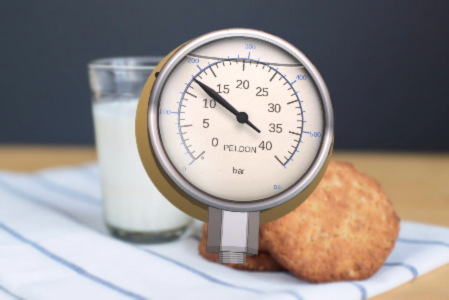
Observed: 12 bar
